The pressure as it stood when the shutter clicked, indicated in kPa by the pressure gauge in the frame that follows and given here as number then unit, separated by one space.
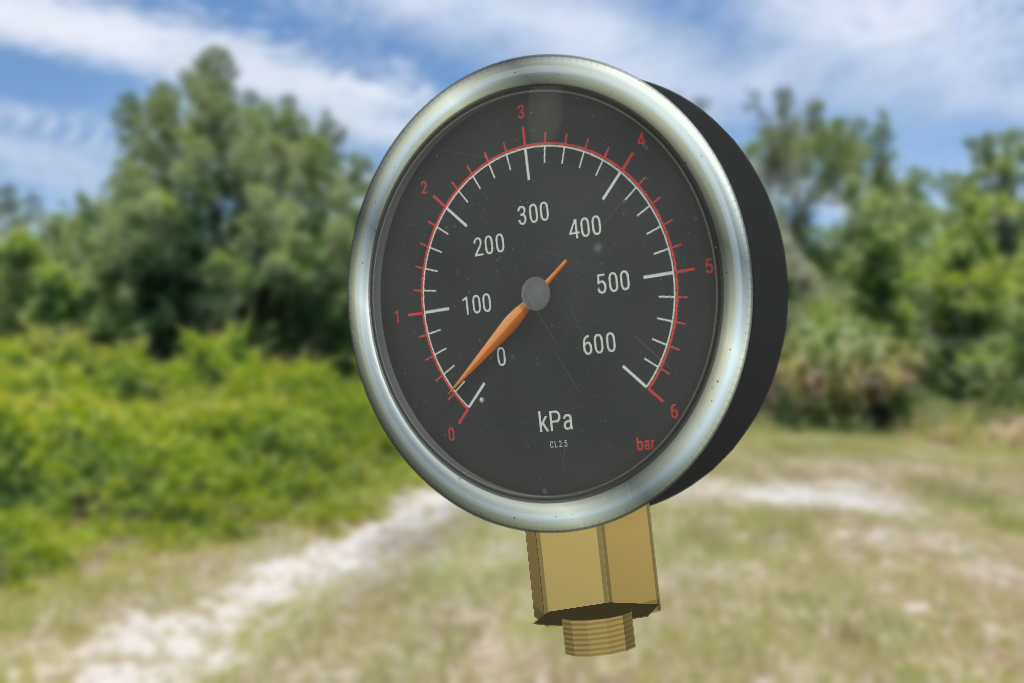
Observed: 20 kPa
